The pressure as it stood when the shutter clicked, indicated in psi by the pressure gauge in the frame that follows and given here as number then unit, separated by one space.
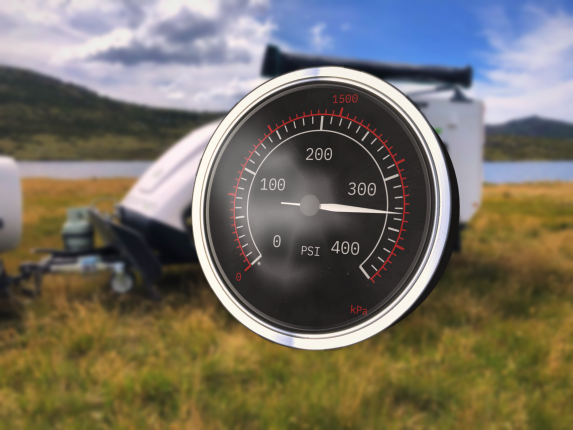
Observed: 335 psi
